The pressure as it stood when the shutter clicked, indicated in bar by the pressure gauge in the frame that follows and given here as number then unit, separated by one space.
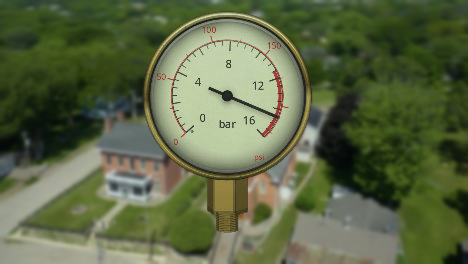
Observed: 14.5 bar
